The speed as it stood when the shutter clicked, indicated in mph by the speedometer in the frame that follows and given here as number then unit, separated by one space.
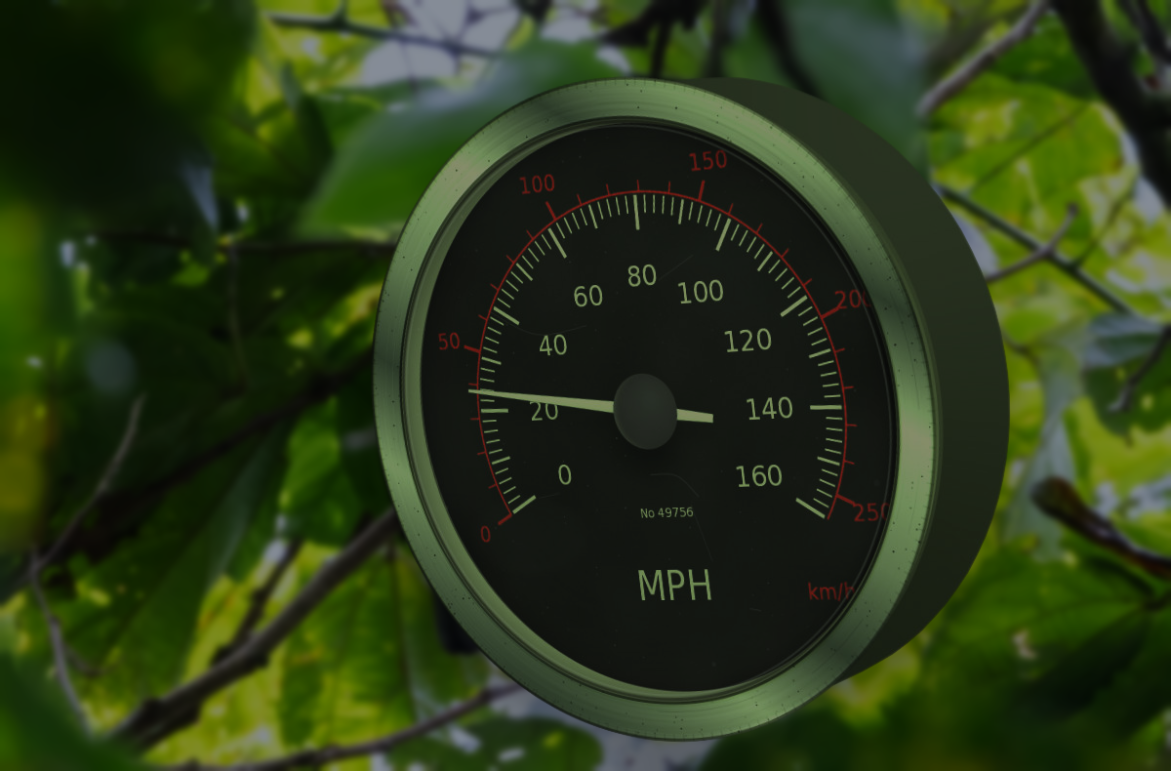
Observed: 24 mph
